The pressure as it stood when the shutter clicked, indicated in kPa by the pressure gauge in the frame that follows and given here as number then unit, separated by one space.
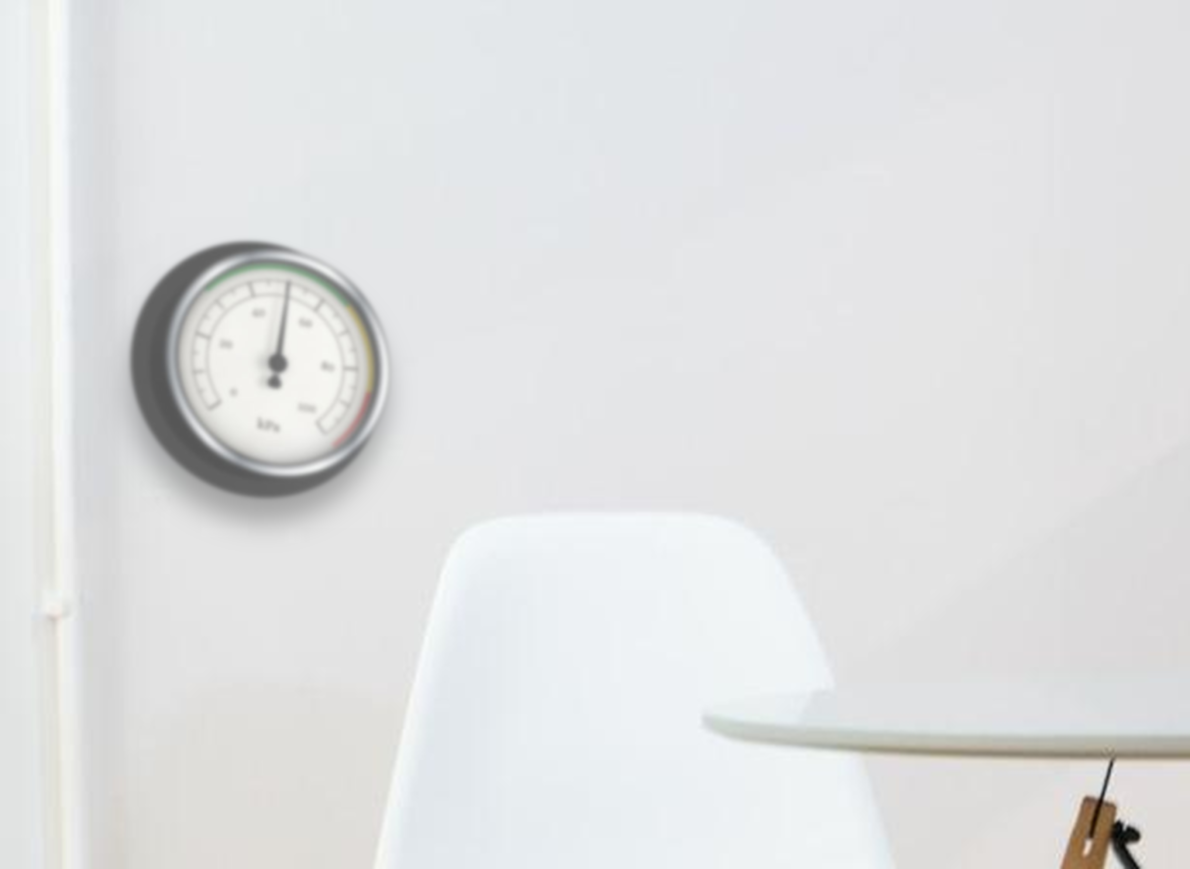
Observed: 50 kPa
